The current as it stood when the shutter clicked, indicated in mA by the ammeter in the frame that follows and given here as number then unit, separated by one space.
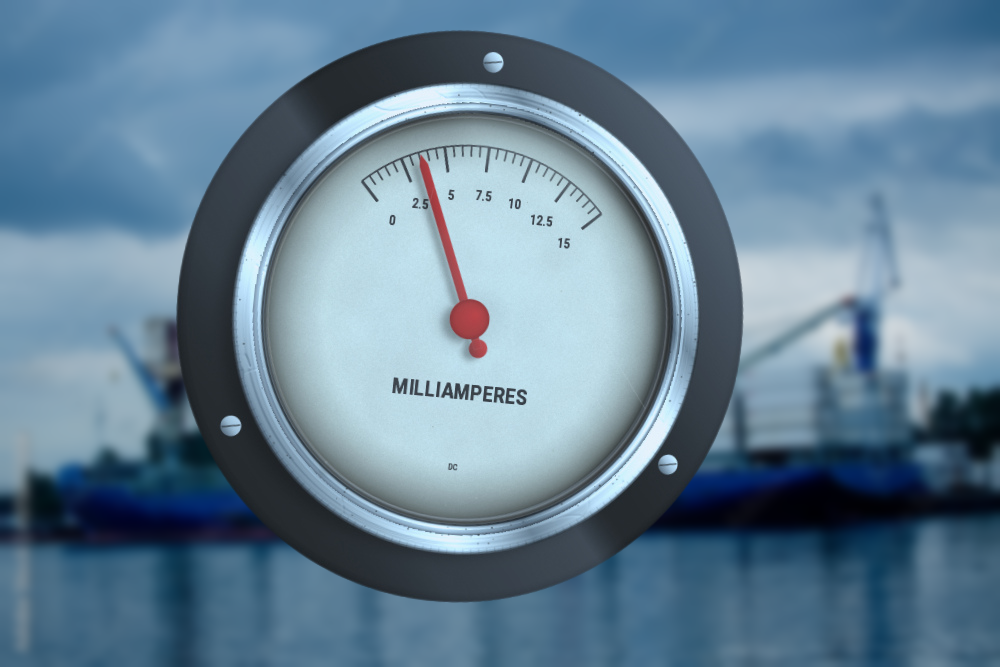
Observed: 3.5 mA
